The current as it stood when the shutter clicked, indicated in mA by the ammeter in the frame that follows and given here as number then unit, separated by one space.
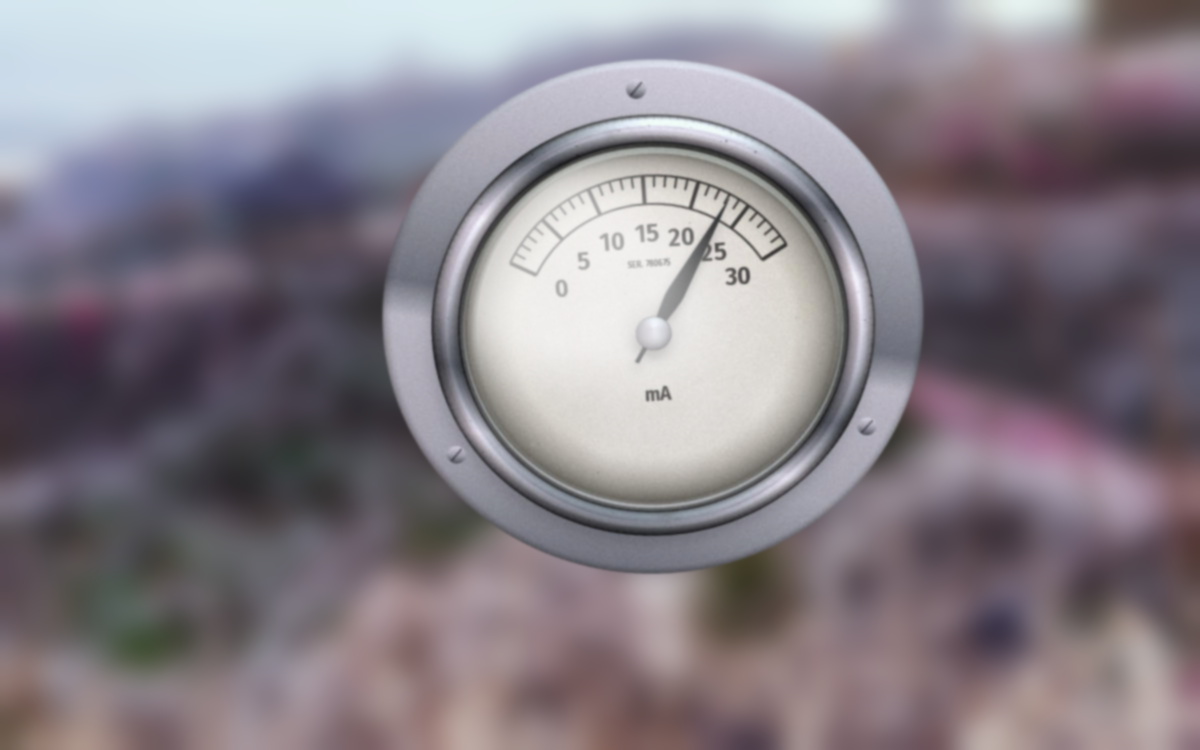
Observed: 23 mA
